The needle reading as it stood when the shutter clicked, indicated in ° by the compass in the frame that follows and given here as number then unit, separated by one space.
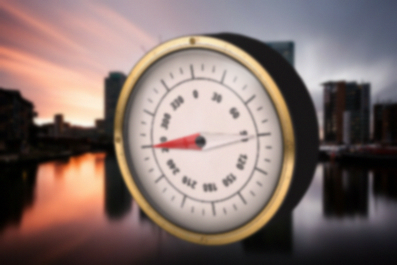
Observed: 270 °
